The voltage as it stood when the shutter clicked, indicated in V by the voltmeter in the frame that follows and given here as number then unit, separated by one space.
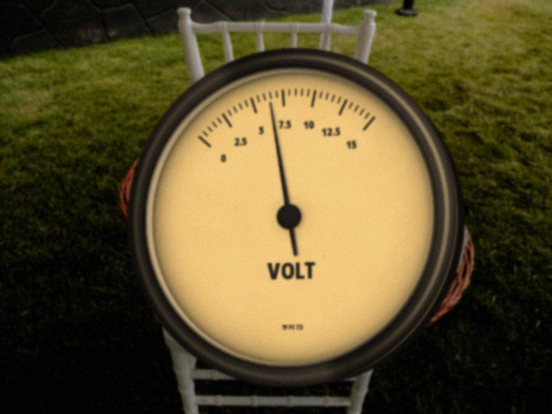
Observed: 6.5 V
